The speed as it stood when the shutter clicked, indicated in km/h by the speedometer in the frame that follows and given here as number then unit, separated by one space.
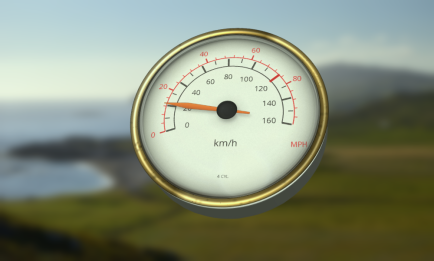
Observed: 20 km/h
